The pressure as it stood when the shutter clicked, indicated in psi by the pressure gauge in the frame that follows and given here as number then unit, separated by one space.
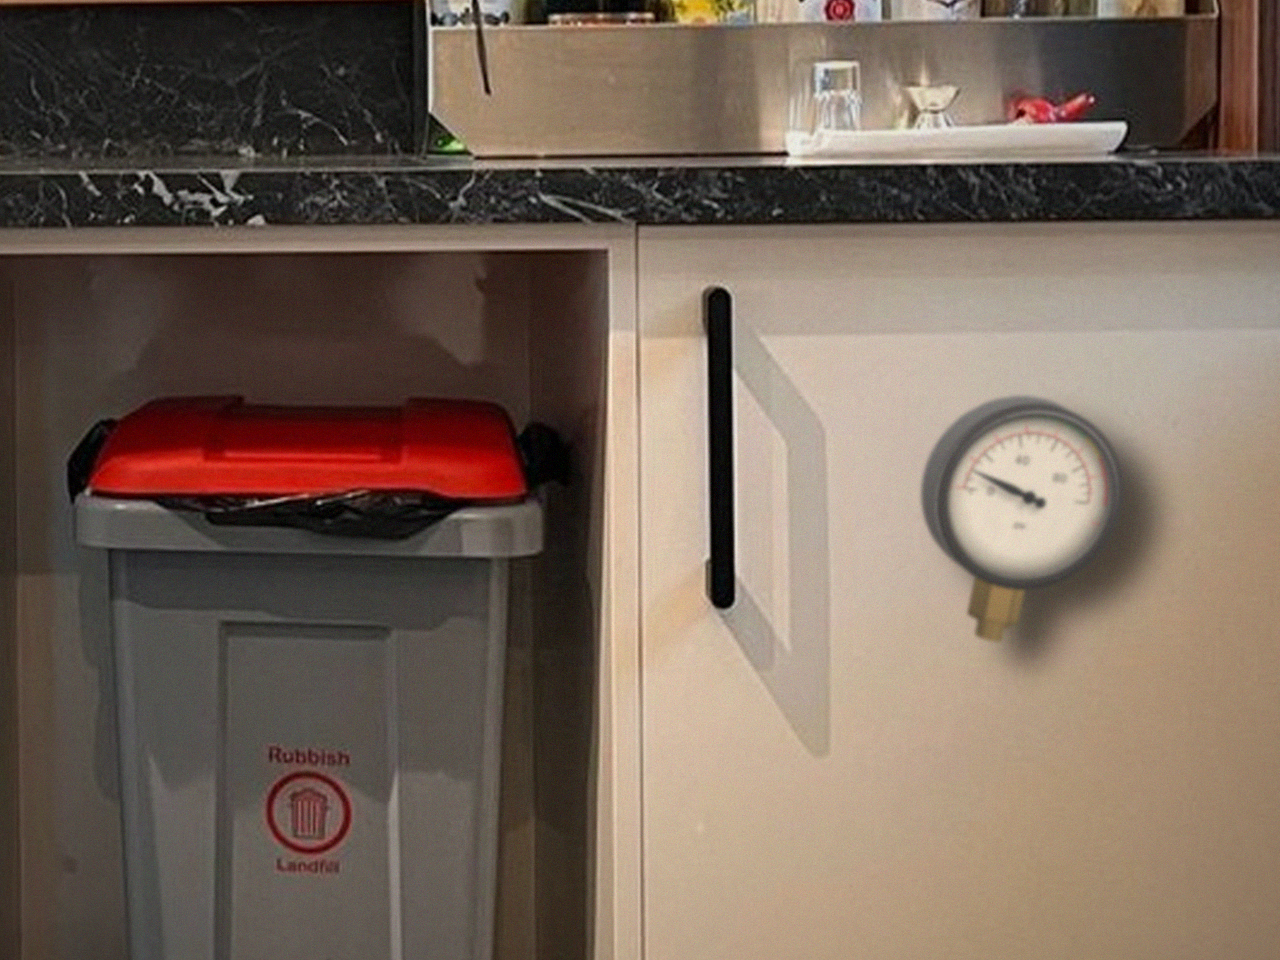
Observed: 10 psi
